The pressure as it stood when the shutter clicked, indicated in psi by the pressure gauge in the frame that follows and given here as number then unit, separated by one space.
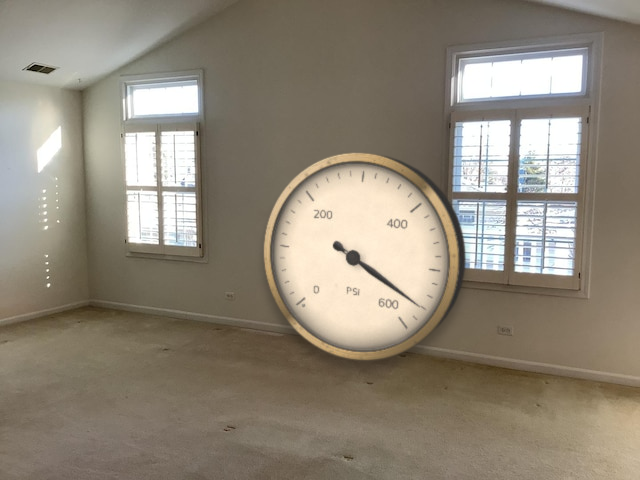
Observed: 560 psi
